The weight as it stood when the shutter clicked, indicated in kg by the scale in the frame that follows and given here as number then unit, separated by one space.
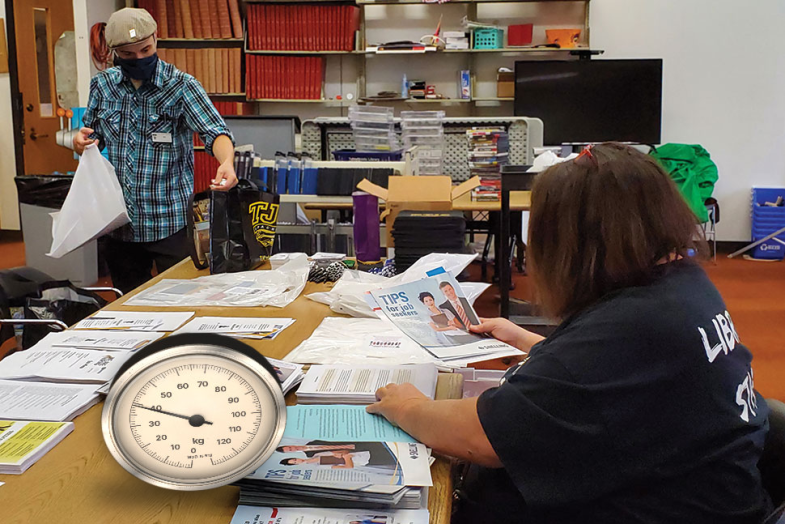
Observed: 40 kg
